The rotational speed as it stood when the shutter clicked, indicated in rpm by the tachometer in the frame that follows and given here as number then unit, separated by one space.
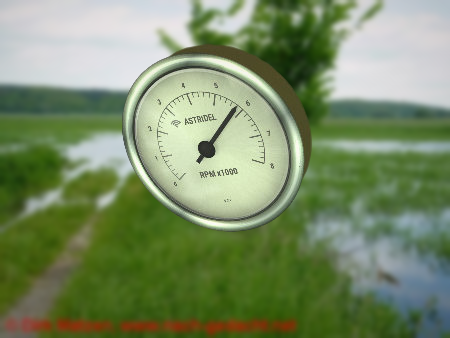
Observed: 5800 rpm
